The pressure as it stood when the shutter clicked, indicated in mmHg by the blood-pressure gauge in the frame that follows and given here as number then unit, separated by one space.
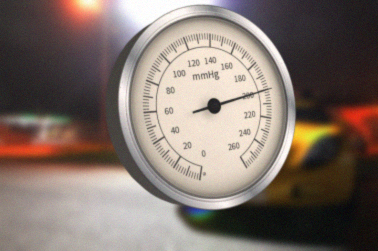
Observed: 200 mmHg
